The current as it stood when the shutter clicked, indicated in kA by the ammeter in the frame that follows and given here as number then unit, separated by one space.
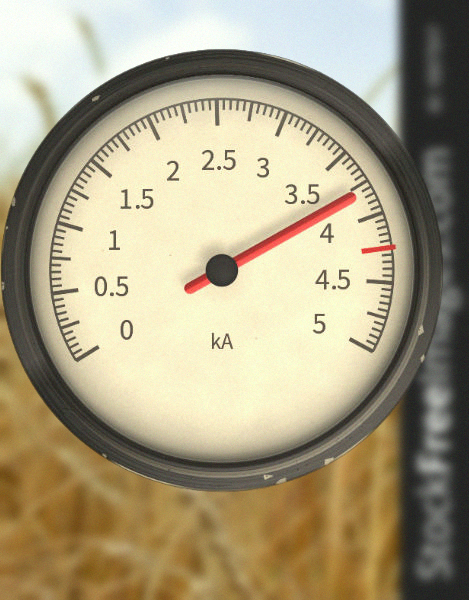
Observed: 3.8 kA
